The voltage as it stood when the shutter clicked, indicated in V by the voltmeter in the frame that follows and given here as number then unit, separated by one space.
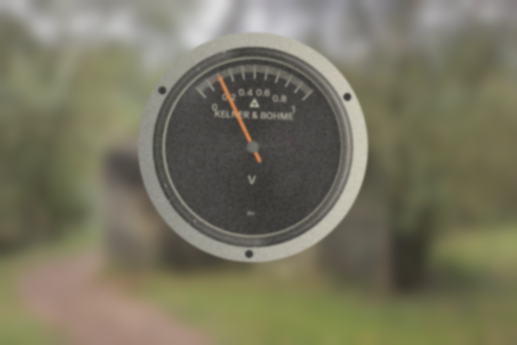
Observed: 0.2 V
